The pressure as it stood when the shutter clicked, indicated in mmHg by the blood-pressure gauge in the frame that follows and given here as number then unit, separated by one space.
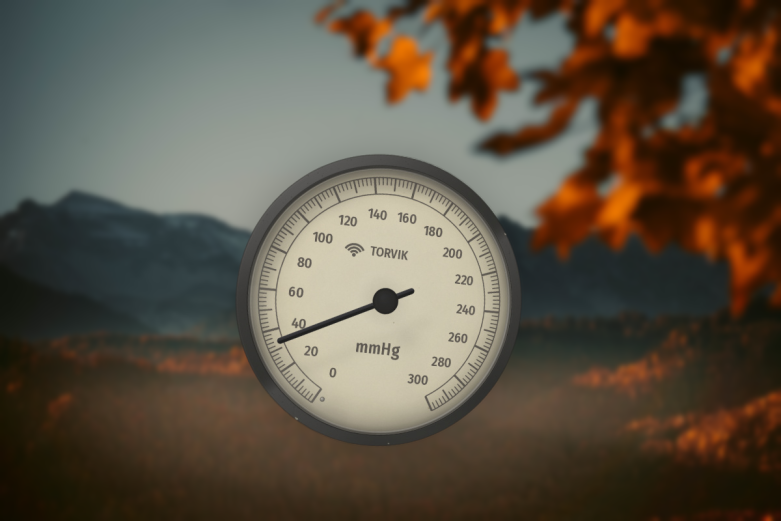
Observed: 34 mmHg
